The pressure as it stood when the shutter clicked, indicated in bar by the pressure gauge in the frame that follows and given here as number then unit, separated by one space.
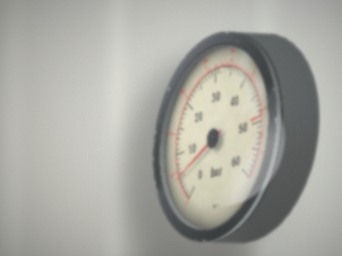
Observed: 5 bar
